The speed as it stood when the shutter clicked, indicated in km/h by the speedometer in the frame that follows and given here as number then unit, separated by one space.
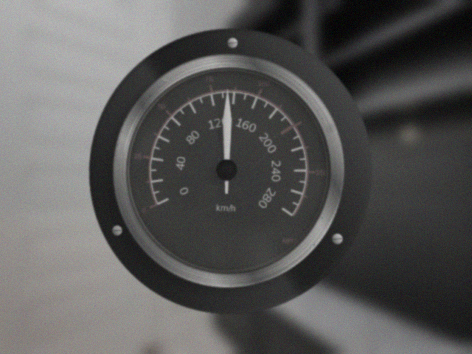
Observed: 135 km/h
